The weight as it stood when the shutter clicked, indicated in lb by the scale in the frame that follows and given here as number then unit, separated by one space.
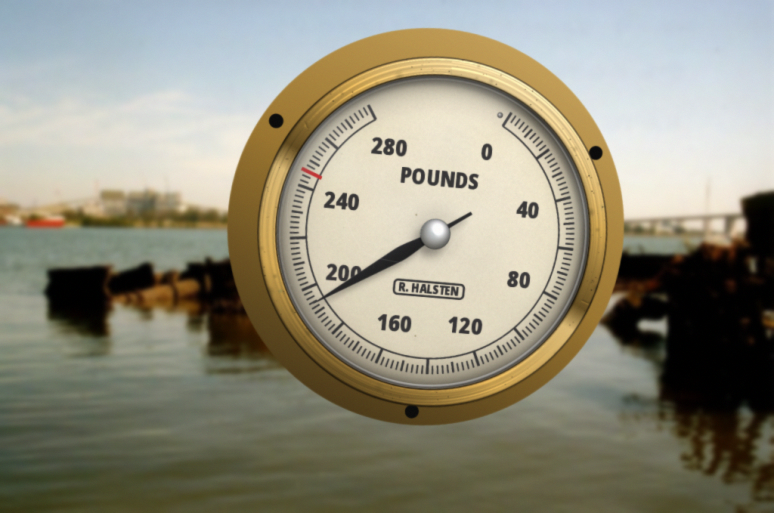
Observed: 194 lb
